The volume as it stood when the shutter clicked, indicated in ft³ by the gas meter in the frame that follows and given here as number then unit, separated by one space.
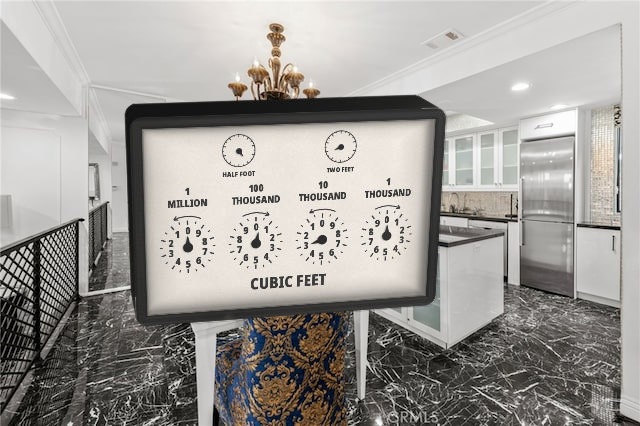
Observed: 3000 ft³
